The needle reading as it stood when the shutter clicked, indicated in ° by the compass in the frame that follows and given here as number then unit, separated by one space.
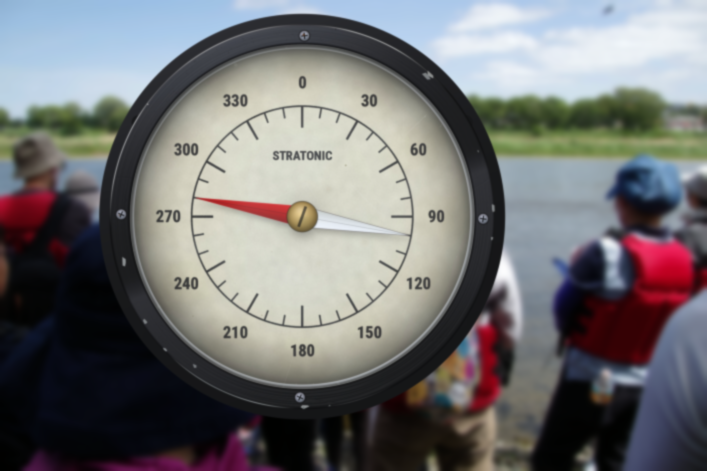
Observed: 280 °
